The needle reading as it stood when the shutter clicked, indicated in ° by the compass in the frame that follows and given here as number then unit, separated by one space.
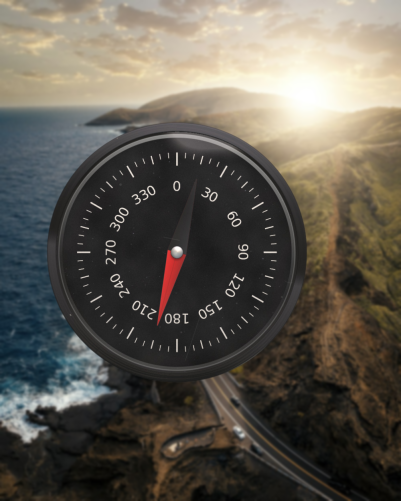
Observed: 195 °
